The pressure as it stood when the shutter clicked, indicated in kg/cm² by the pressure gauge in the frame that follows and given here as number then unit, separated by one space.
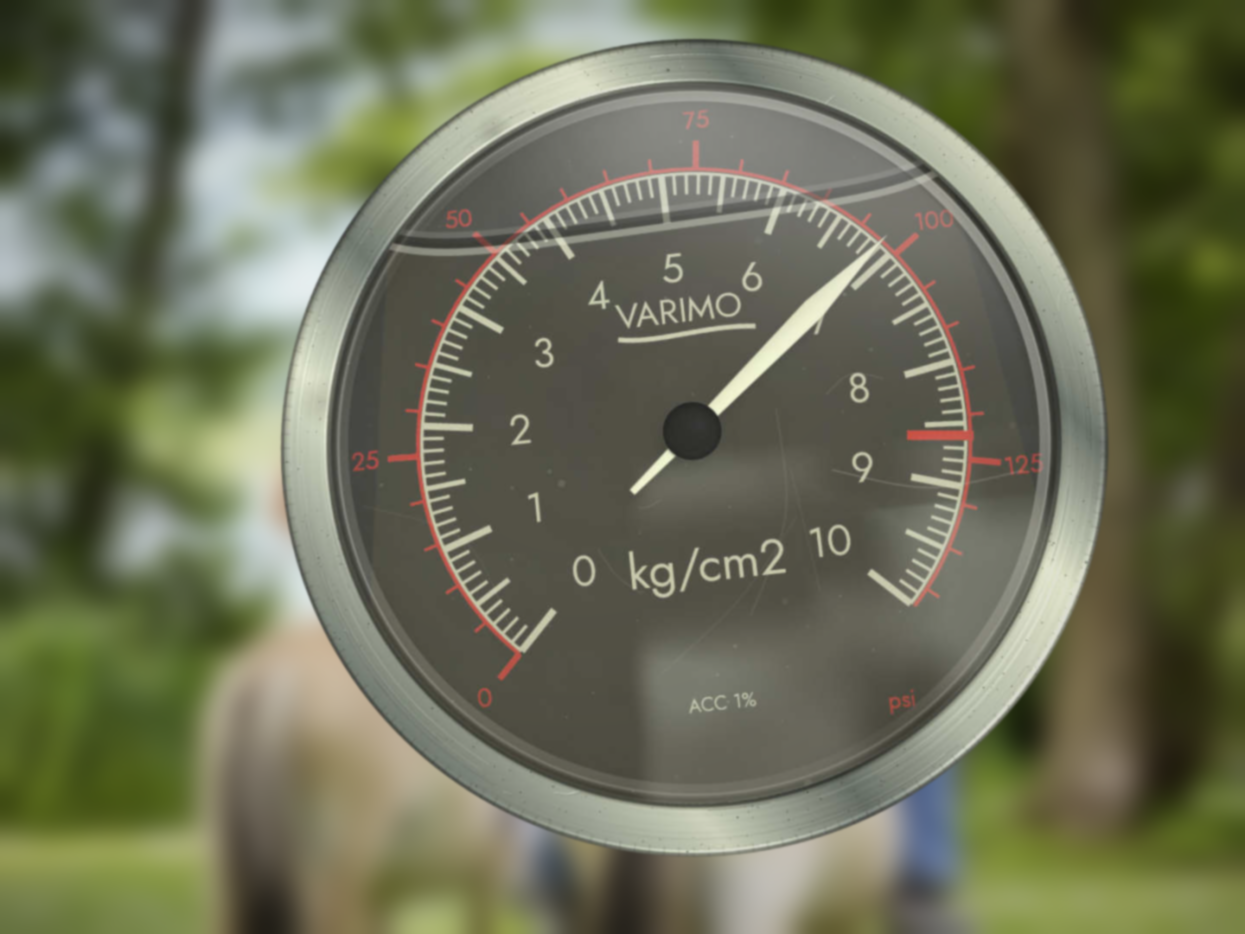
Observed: 6.9 kg/cm²
